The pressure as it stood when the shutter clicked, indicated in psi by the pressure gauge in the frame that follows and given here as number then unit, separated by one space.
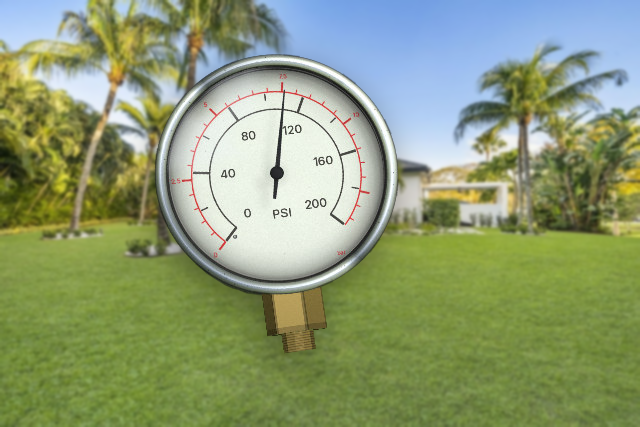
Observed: 110 psi
